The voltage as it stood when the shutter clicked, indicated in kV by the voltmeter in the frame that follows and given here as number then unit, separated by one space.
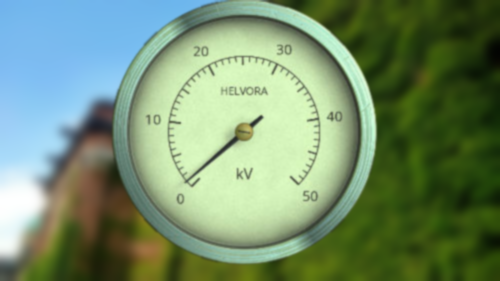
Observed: 1 kV
